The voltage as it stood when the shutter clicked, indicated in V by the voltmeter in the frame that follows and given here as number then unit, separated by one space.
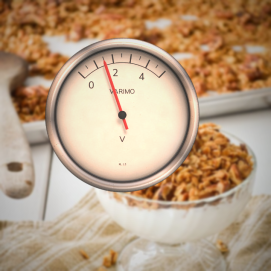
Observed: 1.5 V
